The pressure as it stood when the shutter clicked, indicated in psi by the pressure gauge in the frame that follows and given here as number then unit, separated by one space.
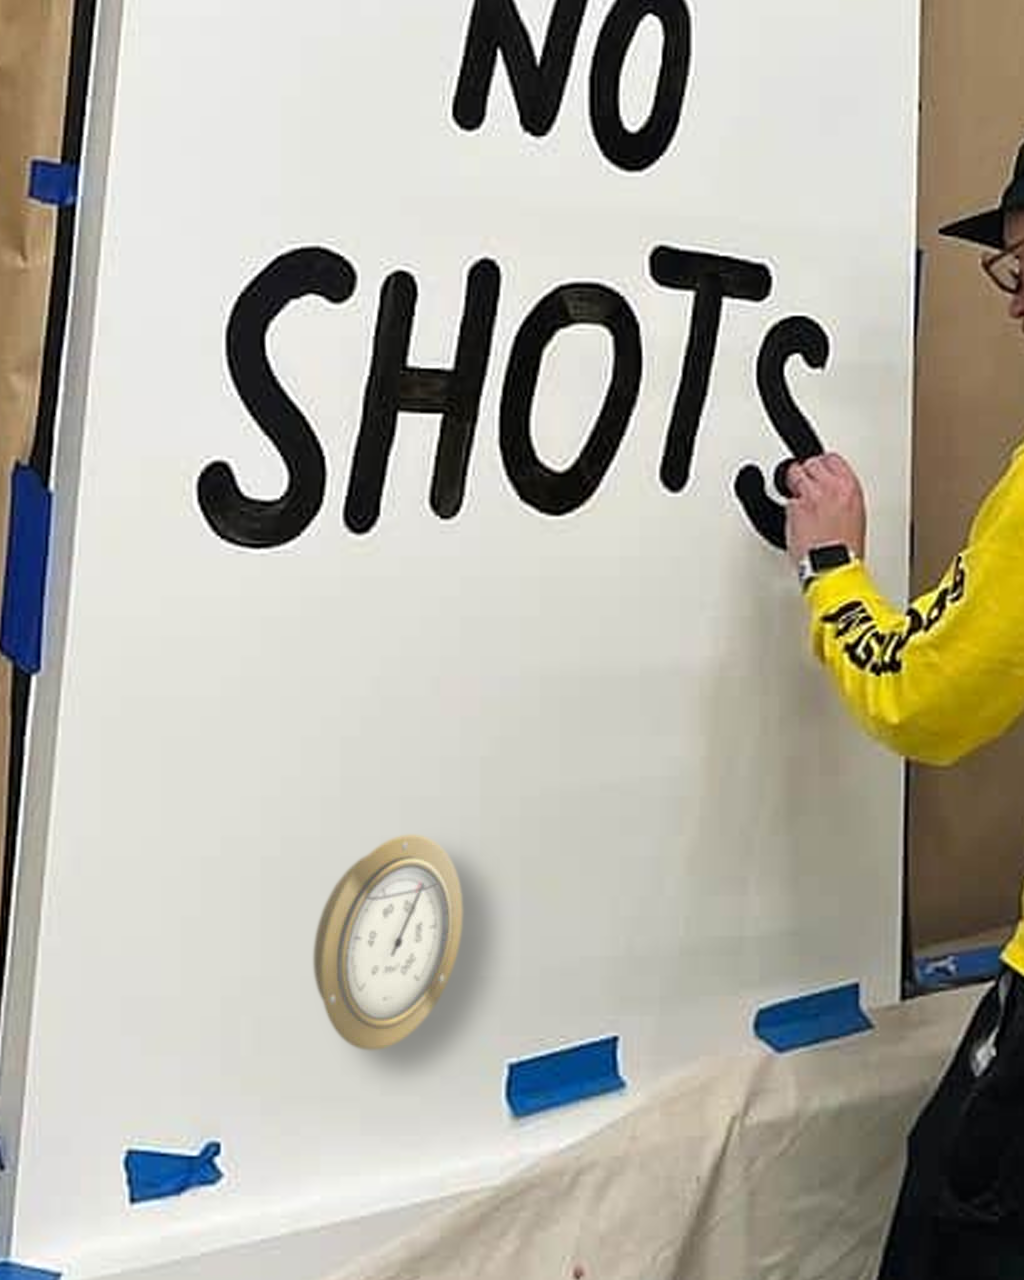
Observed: 120 psi
